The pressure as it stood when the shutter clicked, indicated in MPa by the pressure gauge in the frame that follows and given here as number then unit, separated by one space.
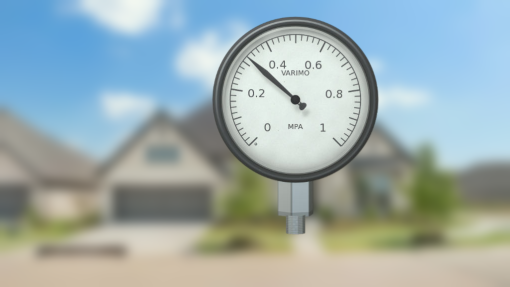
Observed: 0.32 MPa
